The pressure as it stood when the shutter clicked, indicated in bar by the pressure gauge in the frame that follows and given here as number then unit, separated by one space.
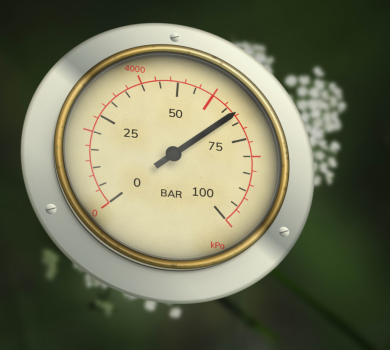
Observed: 67.5 bar
